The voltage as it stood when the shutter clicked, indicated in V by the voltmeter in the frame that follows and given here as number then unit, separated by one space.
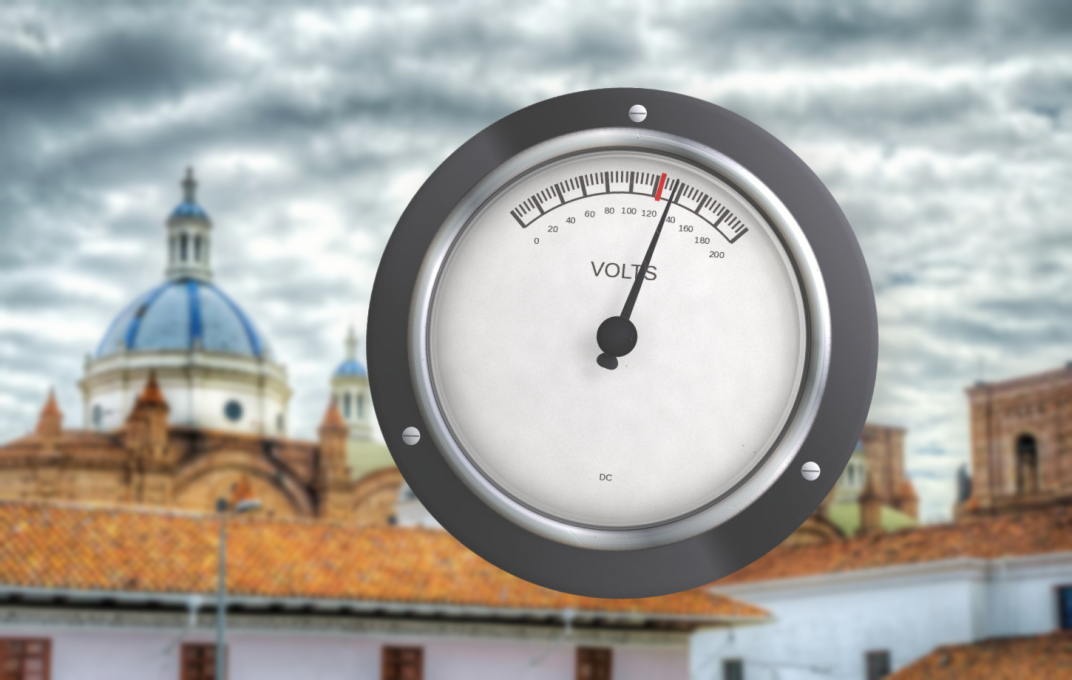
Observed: 136 V
